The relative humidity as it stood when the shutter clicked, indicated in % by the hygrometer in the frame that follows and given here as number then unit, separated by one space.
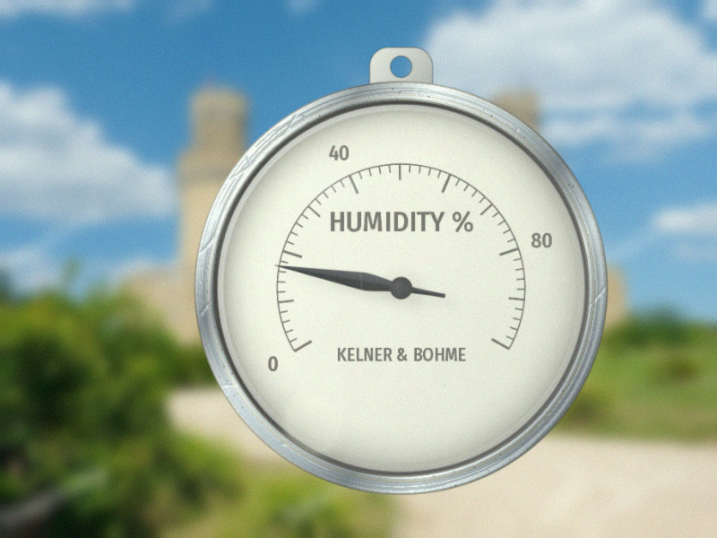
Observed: 17 %
